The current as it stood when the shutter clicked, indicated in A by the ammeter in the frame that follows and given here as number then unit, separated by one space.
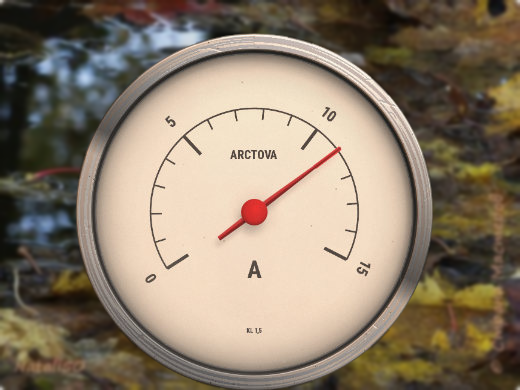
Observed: 11 A
